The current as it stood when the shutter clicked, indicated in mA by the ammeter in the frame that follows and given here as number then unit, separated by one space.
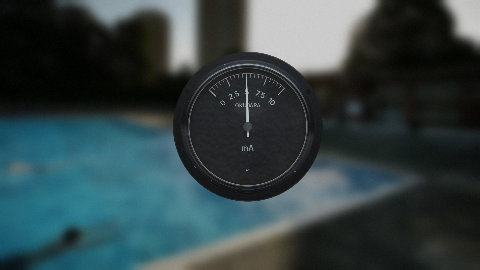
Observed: 5 mA
